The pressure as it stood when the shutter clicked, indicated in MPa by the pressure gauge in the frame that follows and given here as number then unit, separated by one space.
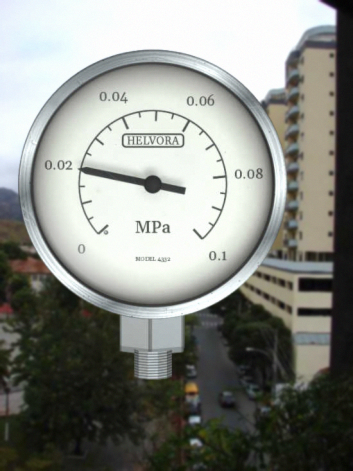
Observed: 0.02 MPa
